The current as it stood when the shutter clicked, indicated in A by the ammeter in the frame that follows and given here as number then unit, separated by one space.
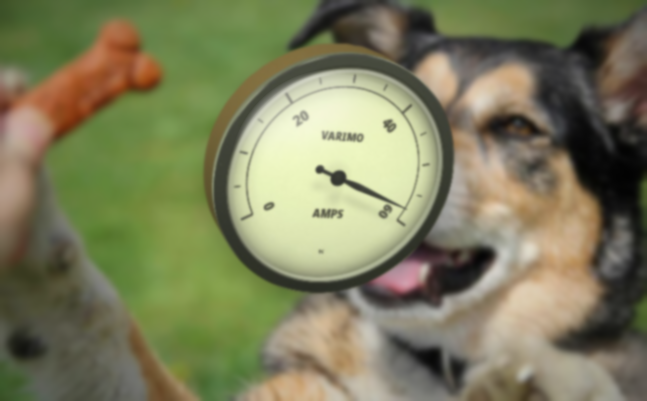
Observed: 57.5 A
